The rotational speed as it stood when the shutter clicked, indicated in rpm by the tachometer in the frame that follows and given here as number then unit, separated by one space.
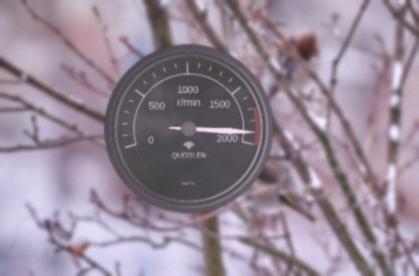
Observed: 1900 rpm
